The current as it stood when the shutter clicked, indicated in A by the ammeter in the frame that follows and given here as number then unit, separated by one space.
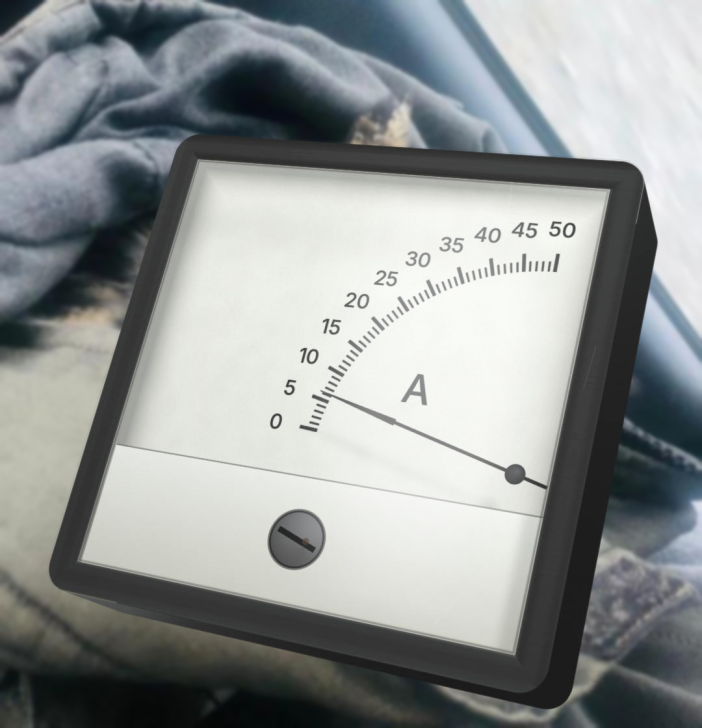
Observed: 6 A
